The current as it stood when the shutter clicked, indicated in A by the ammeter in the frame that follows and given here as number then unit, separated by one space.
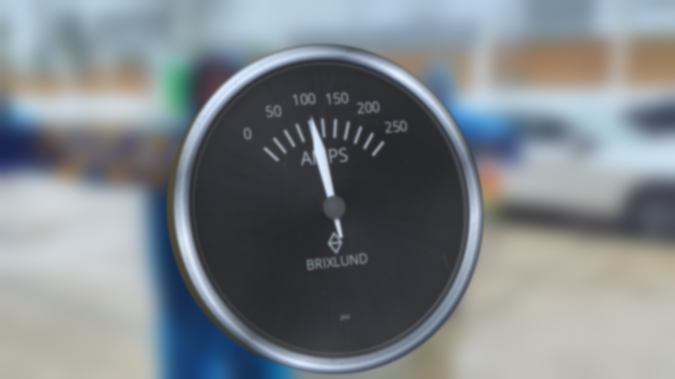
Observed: 100 A
